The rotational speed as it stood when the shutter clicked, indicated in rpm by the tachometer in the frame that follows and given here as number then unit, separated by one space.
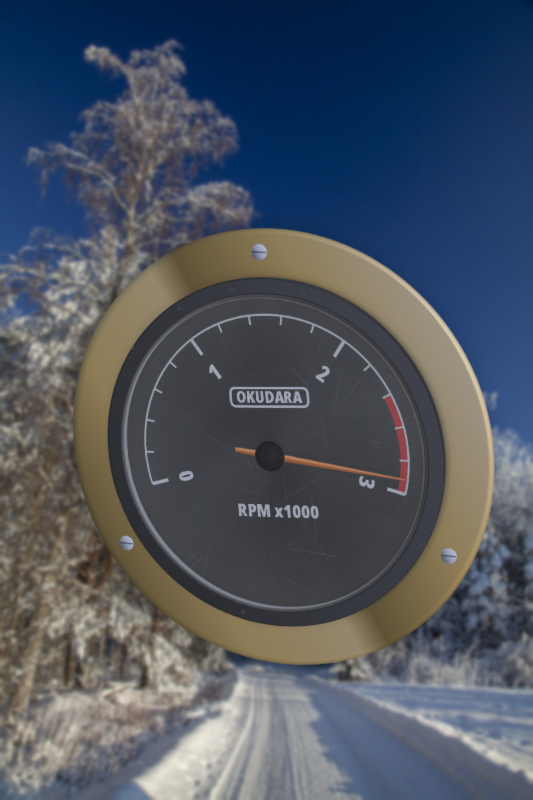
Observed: 2900 rpm
